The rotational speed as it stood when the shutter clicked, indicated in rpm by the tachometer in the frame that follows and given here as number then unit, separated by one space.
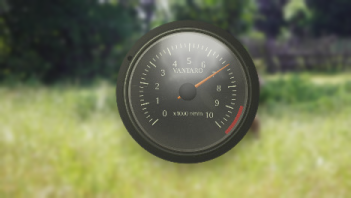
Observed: 7000 rpm
